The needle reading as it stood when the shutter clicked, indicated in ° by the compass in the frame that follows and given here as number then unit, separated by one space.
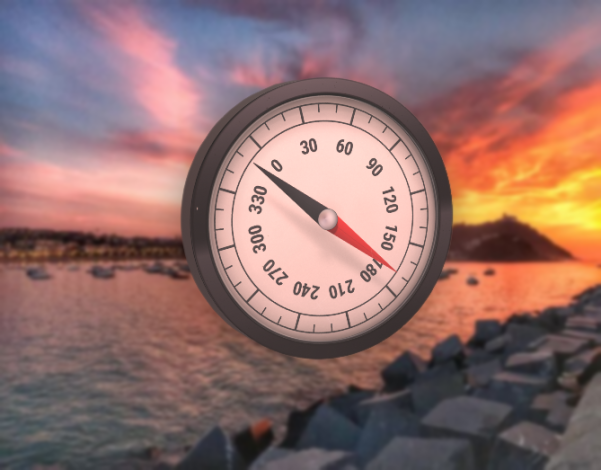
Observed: 170 °
